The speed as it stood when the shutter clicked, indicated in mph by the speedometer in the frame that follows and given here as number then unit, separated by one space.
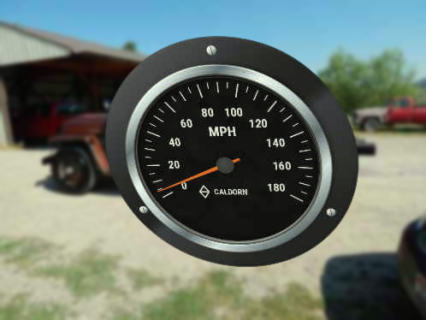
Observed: 5 mph
